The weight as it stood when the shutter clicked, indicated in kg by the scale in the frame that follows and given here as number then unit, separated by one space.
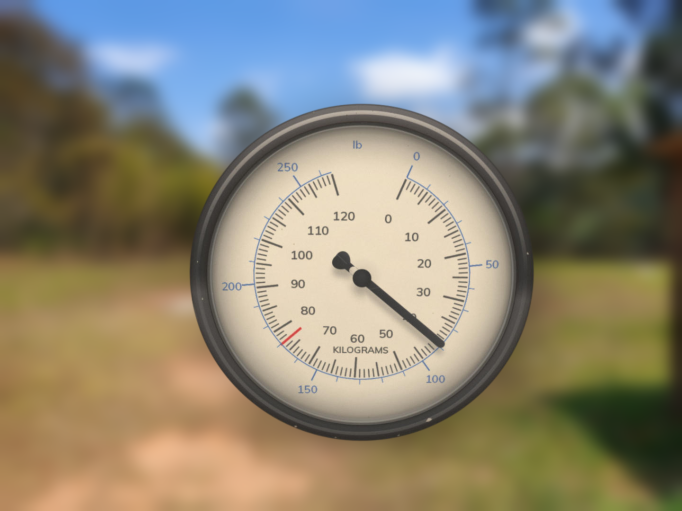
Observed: 40 kg
